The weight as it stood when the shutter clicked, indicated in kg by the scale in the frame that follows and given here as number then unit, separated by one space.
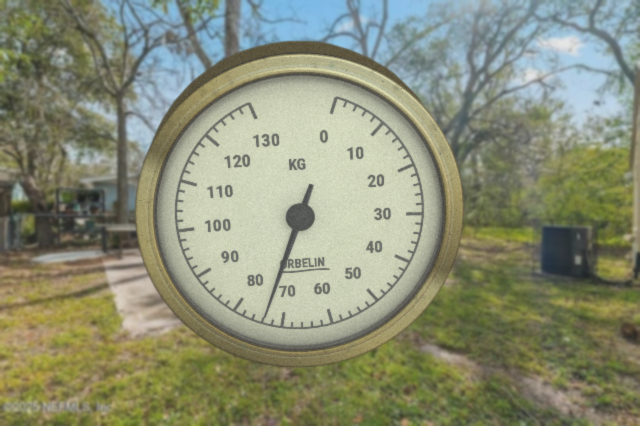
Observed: 74 kg
